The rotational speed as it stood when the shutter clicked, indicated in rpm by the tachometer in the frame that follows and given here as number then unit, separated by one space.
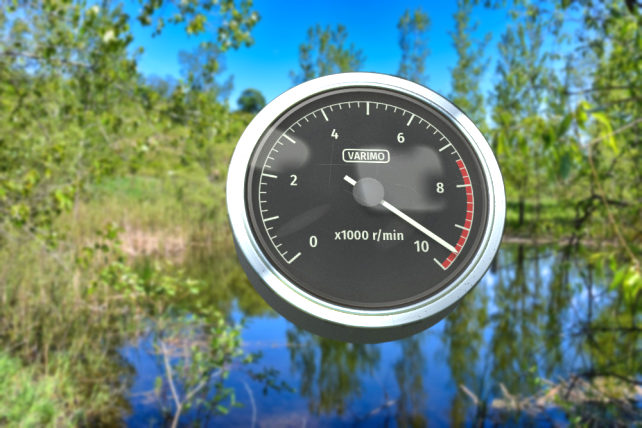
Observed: 9600 rpm
